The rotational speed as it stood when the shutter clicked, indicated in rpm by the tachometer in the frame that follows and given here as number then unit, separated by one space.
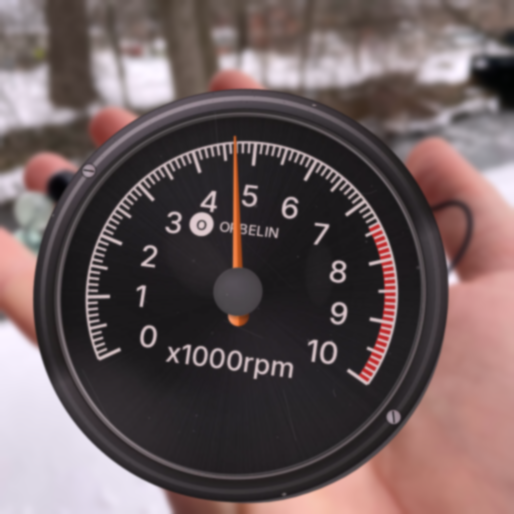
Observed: 4700 rpm
